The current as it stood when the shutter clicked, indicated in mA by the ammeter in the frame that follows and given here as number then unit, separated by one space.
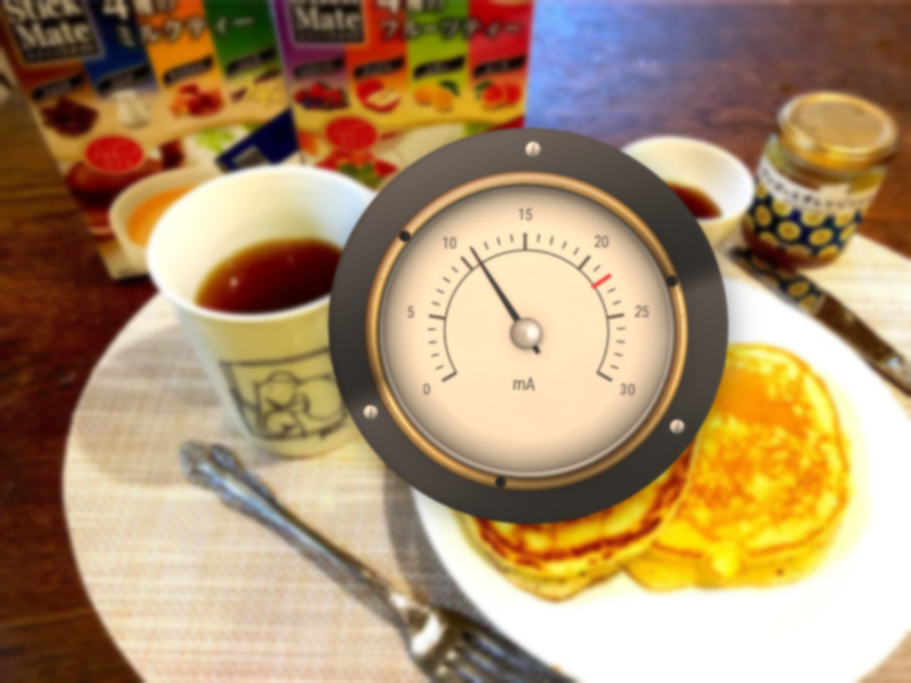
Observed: 11 mA
